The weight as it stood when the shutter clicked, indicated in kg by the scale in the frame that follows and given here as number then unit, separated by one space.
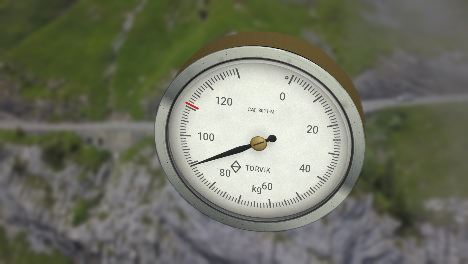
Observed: 90 kg
